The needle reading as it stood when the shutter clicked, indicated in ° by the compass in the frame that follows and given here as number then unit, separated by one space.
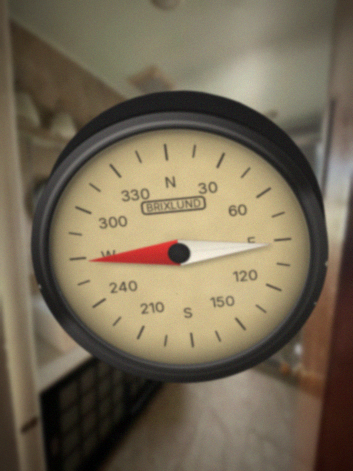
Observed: 270 °
